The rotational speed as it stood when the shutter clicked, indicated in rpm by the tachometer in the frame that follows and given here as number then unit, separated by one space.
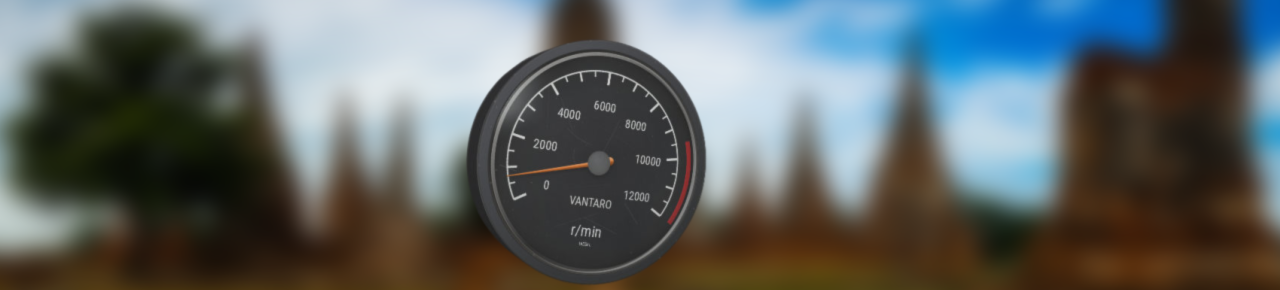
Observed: 750 rpm
